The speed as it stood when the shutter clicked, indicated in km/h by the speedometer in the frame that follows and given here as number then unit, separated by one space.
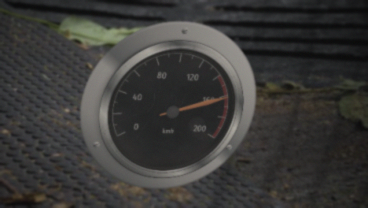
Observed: 160 km/h
